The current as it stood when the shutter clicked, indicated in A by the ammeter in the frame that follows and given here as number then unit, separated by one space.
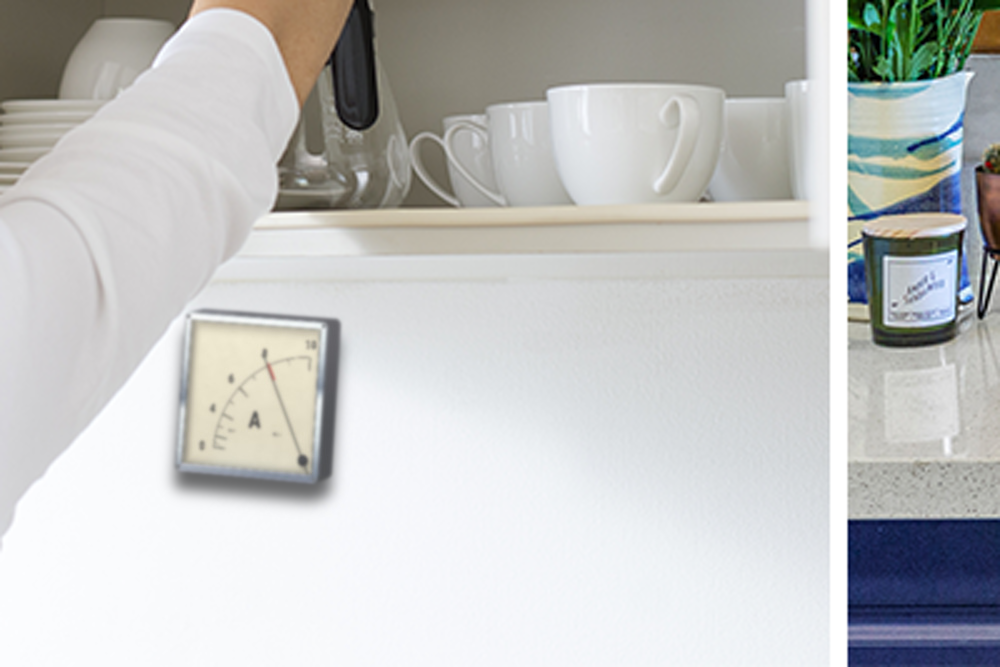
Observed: 8 A
